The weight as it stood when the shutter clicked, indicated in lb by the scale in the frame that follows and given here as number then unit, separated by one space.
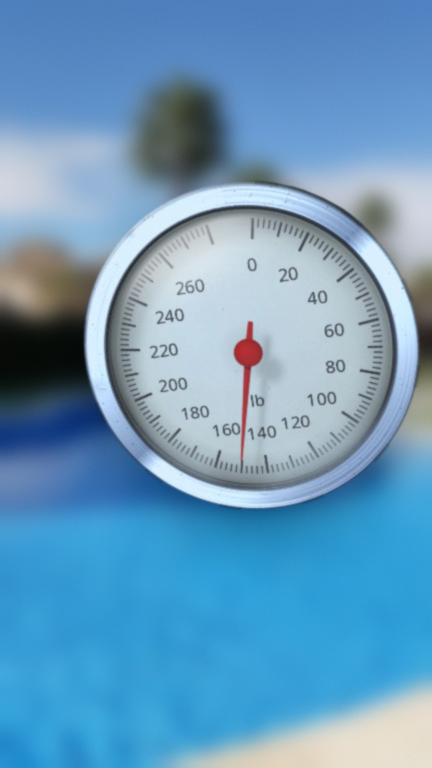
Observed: 150 lb
